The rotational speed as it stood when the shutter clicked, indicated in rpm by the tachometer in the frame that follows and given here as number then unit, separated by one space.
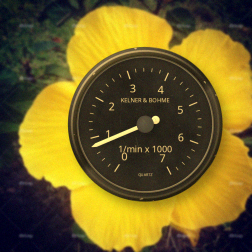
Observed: 800 rpm
